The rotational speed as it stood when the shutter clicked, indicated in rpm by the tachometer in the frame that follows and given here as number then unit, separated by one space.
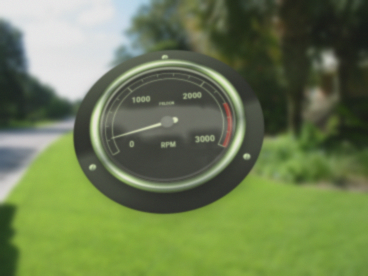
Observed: 200 rpm
